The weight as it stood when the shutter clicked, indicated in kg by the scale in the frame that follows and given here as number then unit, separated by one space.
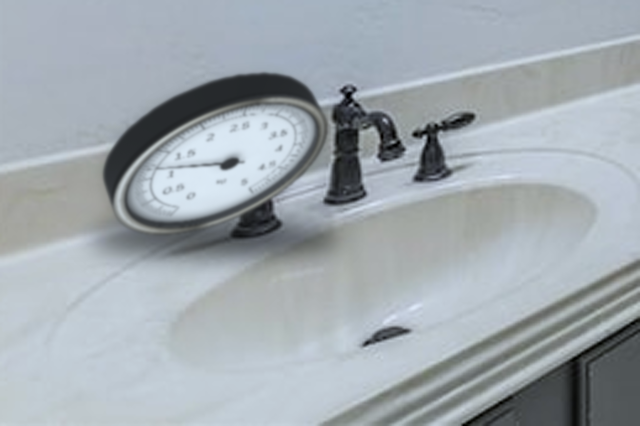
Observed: 1.25 kg
